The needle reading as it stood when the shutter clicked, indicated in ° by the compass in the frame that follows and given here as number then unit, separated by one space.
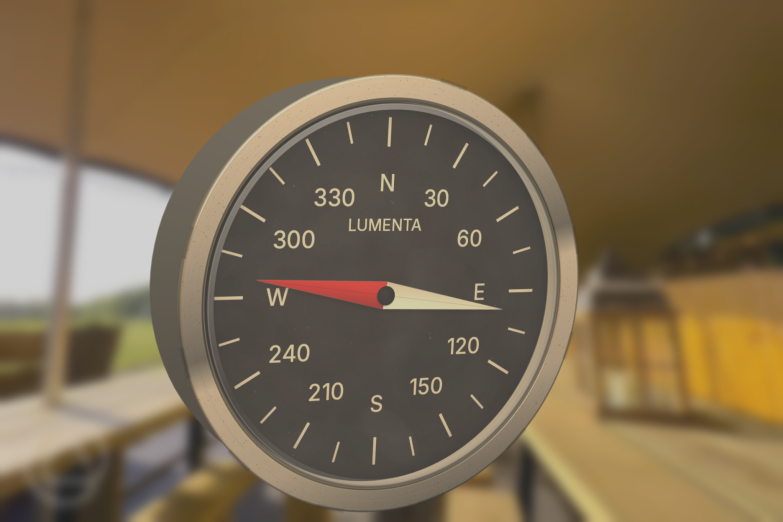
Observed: 277.5 °
